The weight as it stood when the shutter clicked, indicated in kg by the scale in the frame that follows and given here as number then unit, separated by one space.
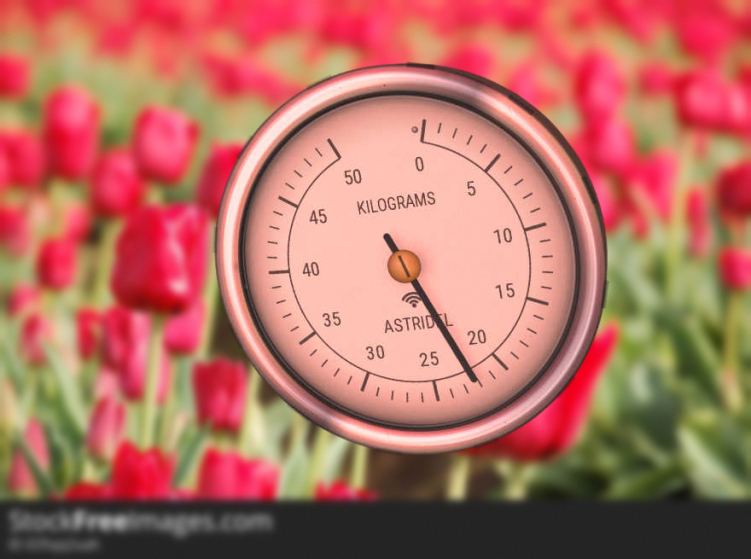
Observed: 22 kg
